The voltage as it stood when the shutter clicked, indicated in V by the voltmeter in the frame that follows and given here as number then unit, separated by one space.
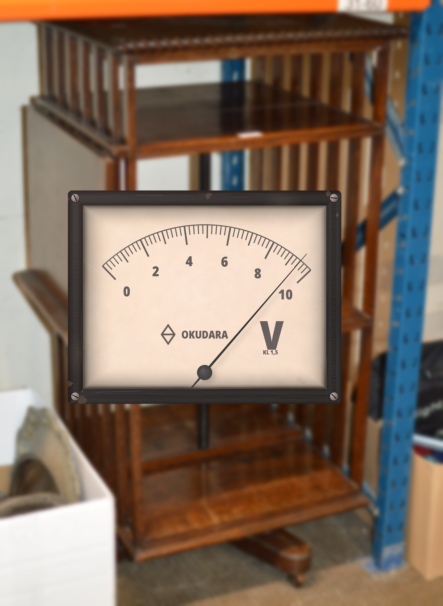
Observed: 9.4 V
